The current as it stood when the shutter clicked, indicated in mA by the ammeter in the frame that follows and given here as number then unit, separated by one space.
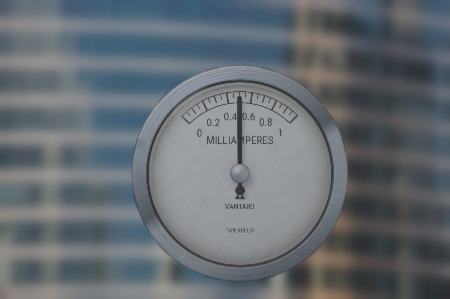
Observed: 0.5 mA
